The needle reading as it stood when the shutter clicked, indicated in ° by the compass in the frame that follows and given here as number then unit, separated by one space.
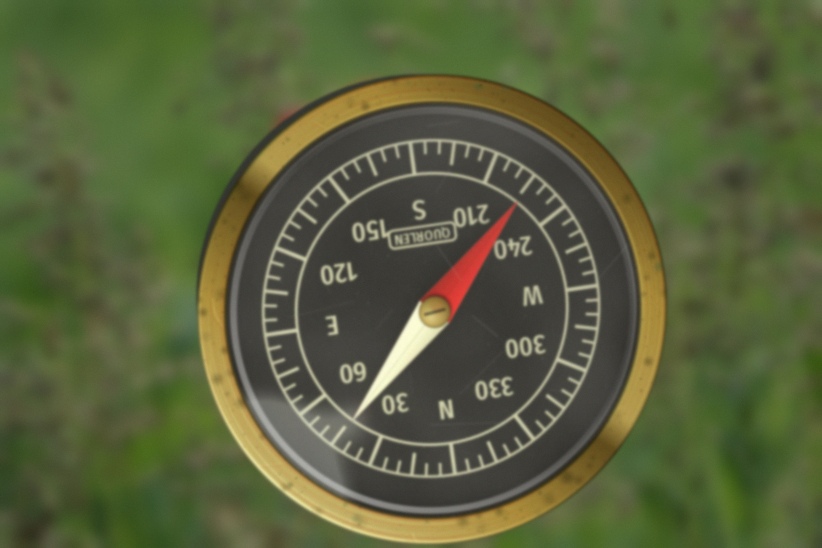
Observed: 225 °
